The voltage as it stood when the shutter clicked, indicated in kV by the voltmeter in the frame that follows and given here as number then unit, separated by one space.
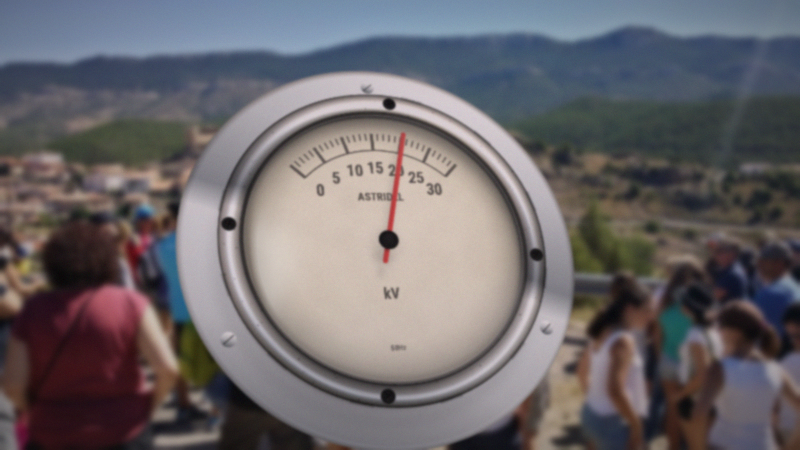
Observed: 20 kV
